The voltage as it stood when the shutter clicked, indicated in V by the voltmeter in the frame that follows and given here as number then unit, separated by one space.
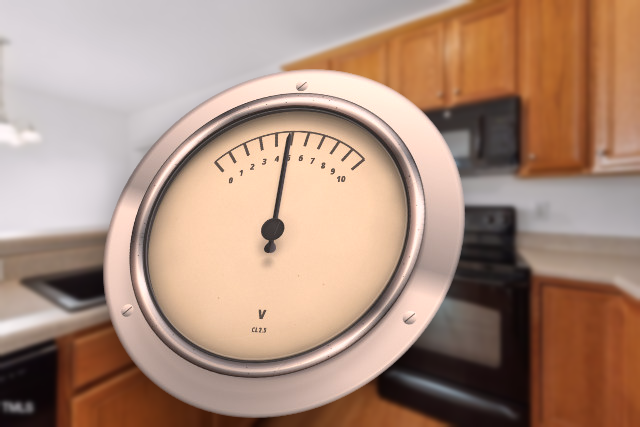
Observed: 5 V
